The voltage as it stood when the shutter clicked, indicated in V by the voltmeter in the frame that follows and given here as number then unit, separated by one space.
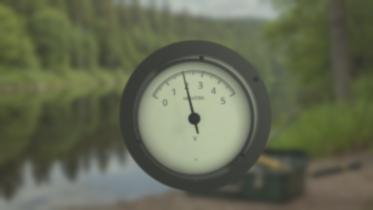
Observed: 2 V
